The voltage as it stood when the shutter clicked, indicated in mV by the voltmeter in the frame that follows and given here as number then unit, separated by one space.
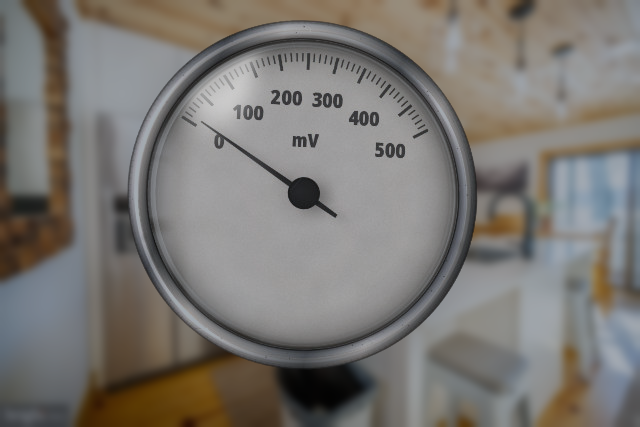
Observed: 10 mV
